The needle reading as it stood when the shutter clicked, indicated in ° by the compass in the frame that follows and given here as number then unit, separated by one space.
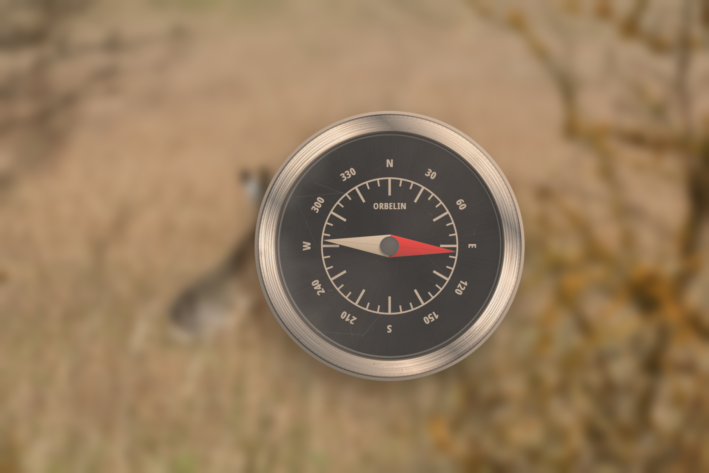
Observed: 95 °
